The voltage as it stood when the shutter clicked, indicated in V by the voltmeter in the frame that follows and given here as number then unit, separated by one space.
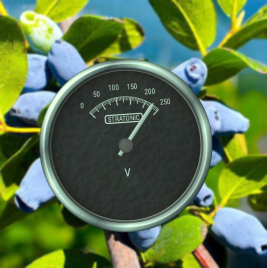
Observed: 225 V
